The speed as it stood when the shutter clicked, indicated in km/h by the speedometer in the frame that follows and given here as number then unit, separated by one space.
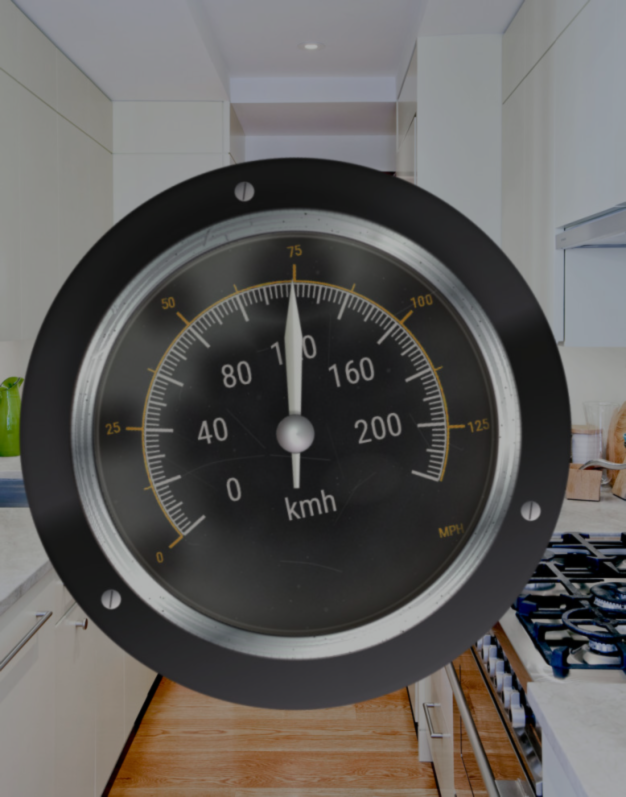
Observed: 120 km/h
